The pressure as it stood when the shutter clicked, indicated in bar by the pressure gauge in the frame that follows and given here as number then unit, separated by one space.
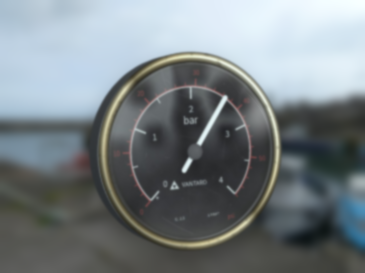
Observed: 2.5 bar
